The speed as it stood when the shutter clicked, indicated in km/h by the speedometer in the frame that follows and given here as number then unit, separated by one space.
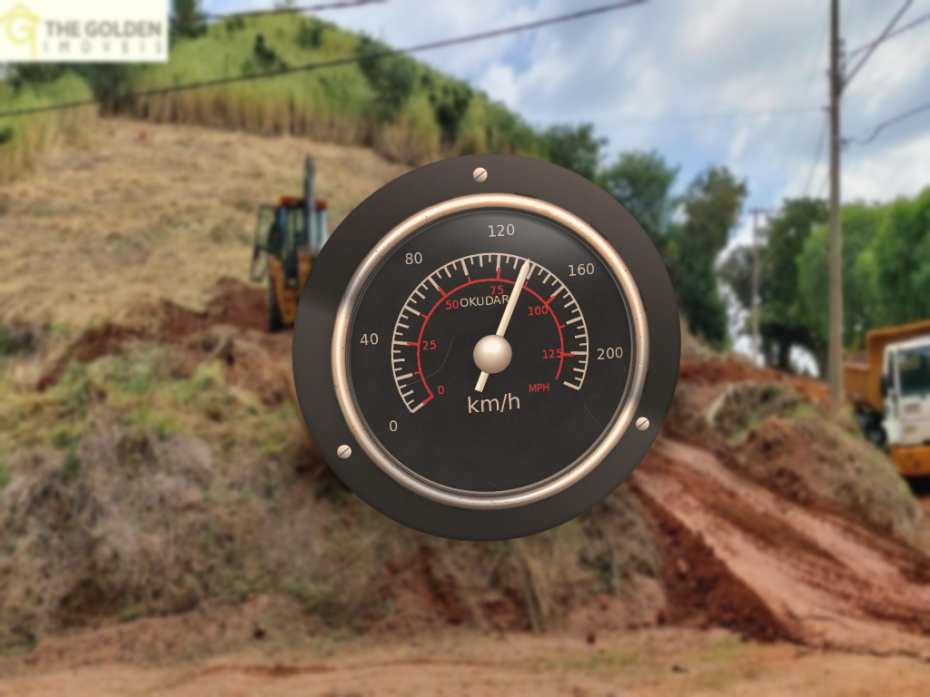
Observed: 135 km/h
